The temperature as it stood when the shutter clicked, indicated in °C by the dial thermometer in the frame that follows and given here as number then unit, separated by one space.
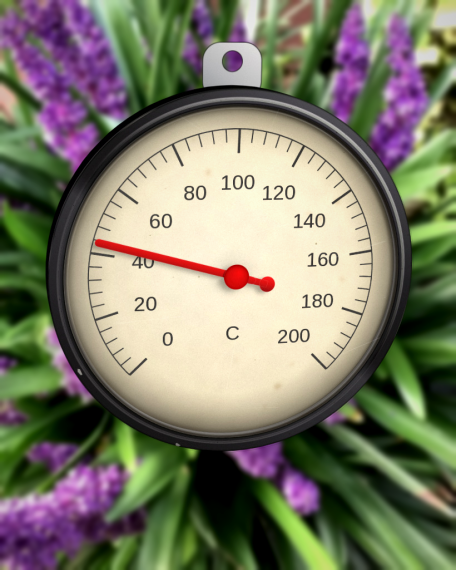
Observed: 44 °C
